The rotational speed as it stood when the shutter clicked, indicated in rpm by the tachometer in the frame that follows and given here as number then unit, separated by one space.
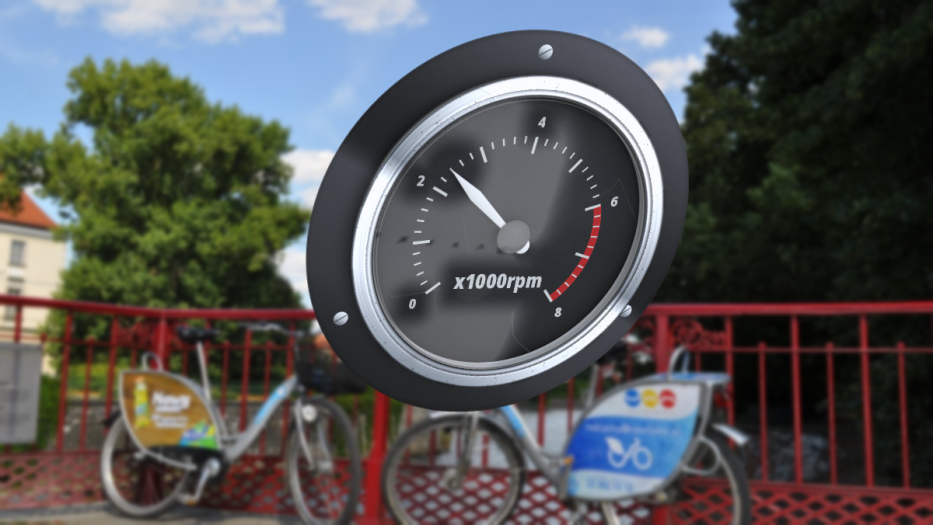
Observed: 2400 rpm
